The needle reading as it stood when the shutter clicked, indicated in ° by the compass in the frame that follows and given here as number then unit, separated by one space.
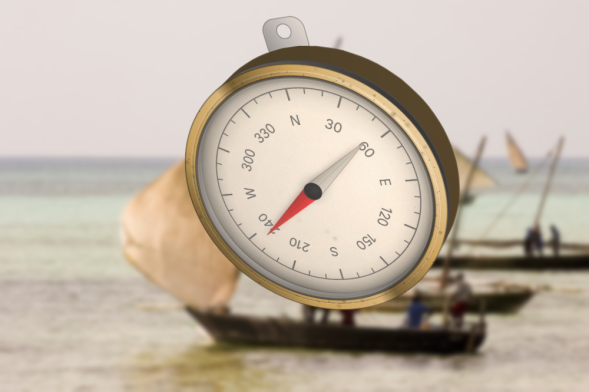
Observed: 235 °
